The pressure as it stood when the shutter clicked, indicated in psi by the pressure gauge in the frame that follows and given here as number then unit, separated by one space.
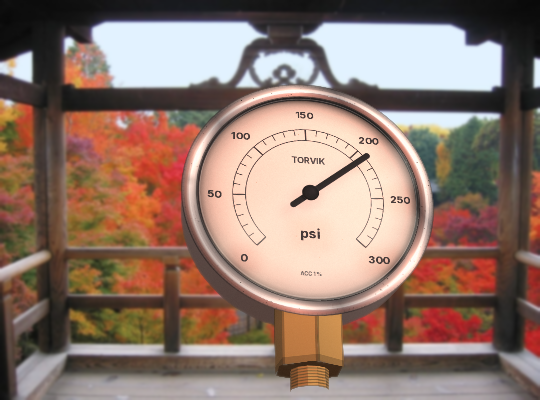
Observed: 210 psi
